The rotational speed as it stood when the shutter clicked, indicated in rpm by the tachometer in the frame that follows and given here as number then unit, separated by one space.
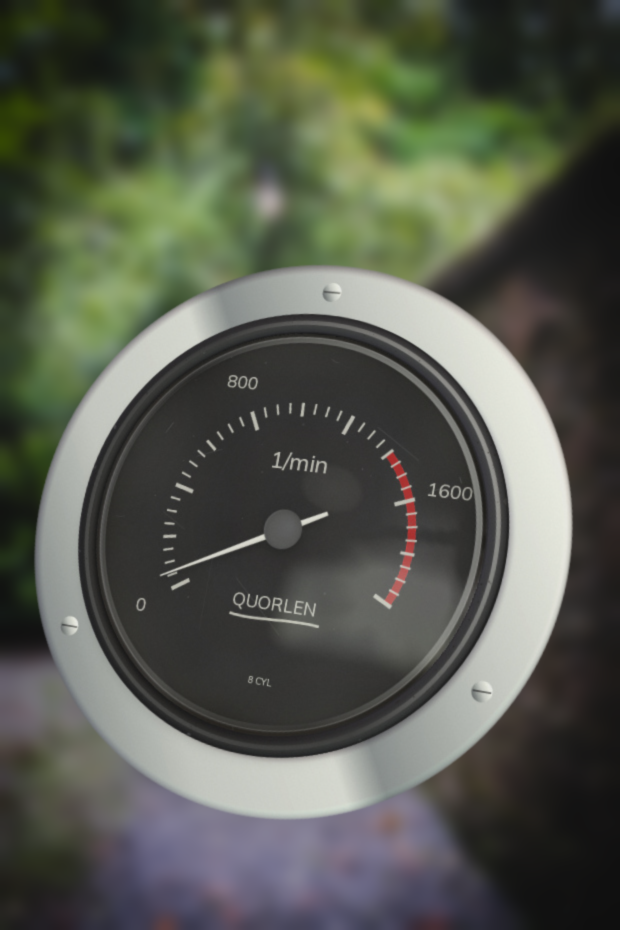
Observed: 50 rpm
